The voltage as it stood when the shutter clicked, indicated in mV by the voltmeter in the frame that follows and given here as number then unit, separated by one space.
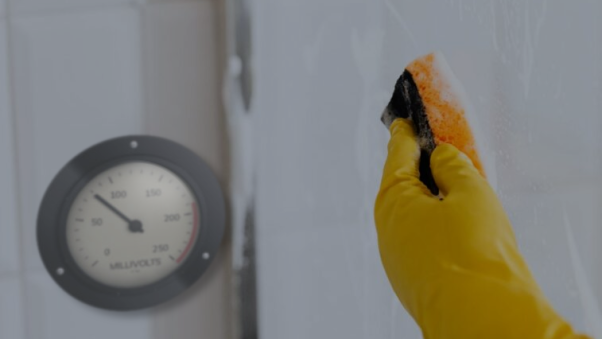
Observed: 80 mV
